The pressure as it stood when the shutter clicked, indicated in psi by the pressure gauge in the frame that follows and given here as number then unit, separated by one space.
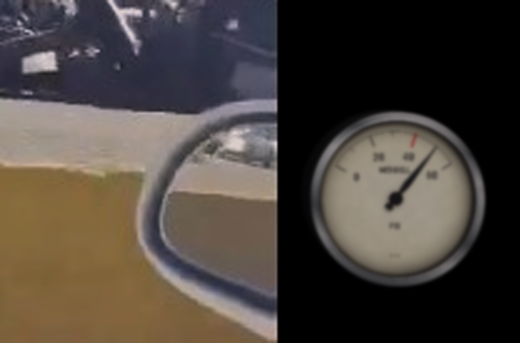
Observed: 50 psi
